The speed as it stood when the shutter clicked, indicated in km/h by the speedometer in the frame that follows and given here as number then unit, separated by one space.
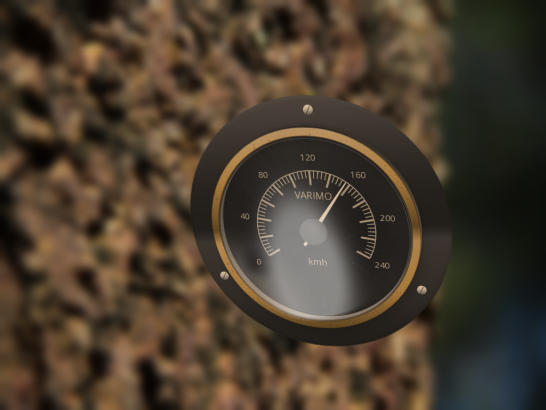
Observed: 156 km/h
